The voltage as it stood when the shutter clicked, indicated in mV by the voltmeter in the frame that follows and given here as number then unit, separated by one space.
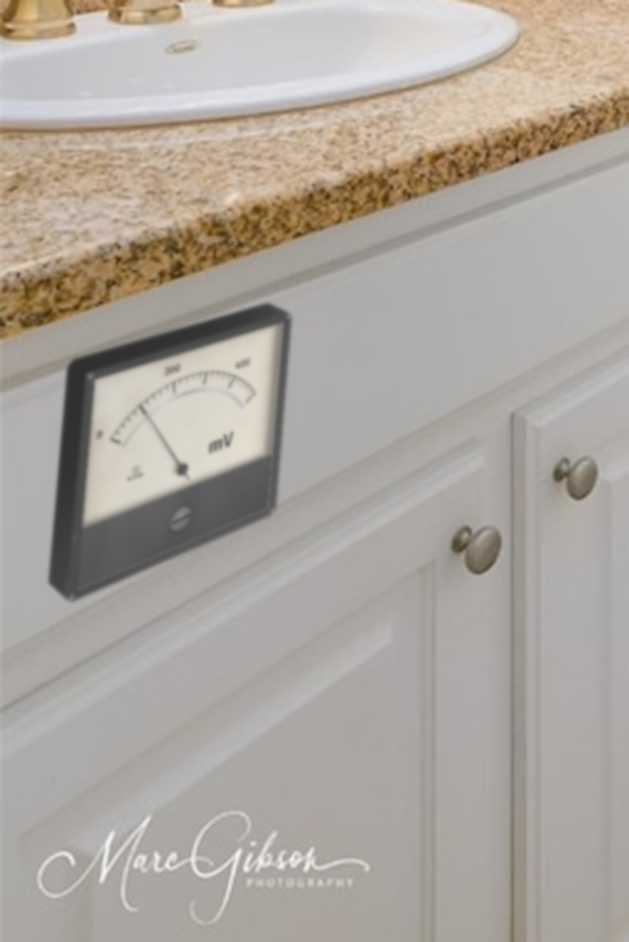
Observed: 100 mV
